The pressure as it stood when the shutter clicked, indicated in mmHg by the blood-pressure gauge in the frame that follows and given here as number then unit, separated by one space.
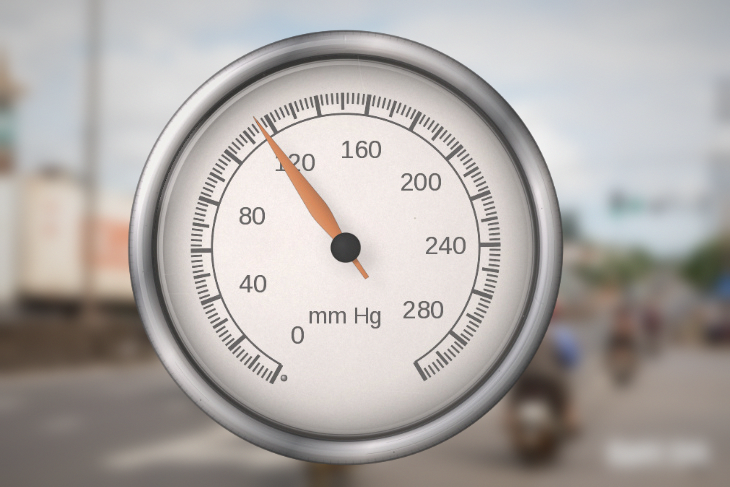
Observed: 116 mmHg
